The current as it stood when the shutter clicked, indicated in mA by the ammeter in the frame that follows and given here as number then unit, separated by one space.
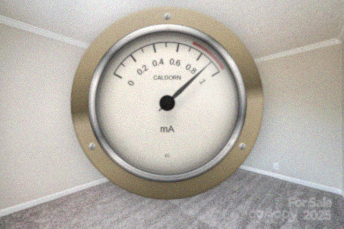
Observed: 0.9 mA
